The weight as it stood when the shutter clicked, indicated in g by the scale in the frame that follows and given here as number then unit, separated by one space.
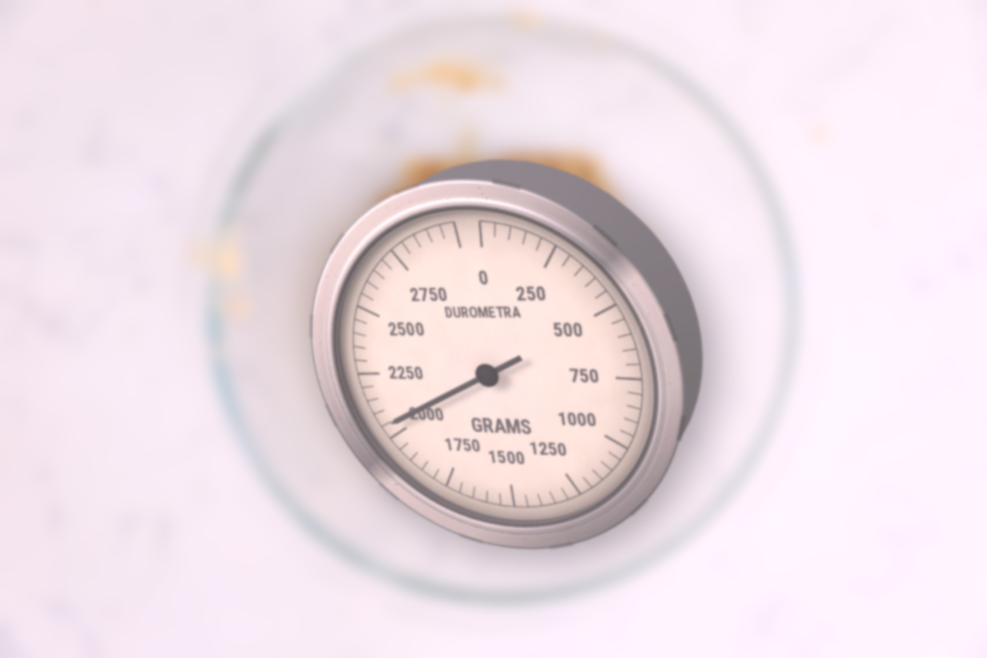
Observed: 2050 g
